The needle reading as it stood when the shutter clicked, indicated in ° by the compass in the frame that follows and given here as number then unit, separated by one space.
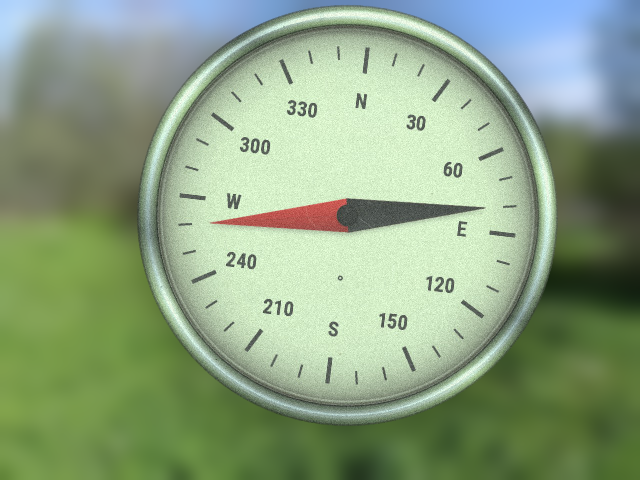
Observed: 260 °
